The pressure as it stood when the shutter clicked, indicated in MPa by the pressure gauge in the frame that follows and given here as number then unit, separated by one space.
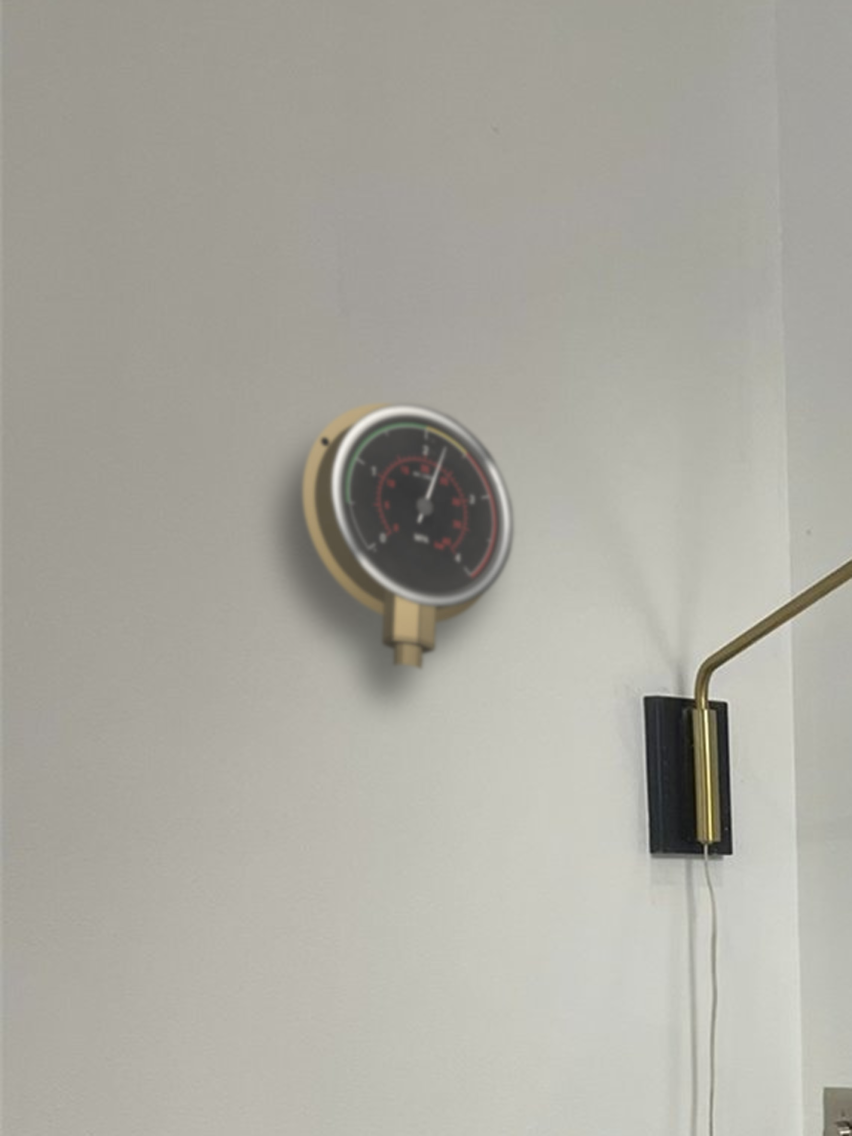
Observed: 2.25 MPa
